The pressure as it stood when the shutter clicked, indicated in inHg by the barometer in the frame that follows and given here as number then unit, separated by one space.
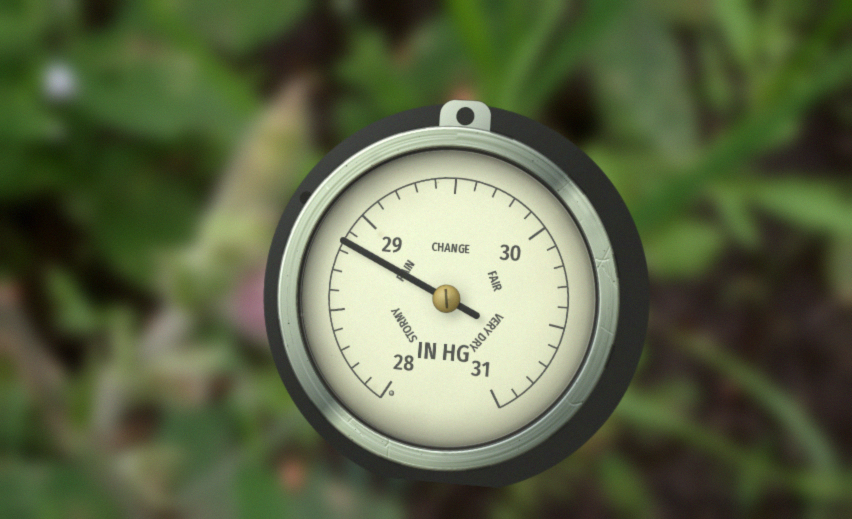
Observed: 28.85 inHg
